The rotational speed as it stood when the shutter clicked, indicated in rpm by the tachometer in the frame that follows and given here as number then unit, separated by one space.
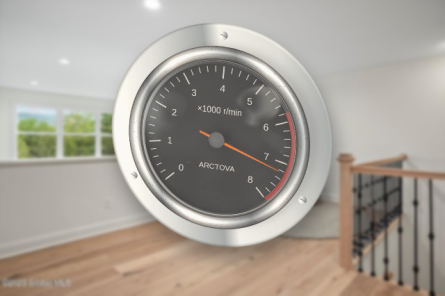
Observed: 7200 rpm
